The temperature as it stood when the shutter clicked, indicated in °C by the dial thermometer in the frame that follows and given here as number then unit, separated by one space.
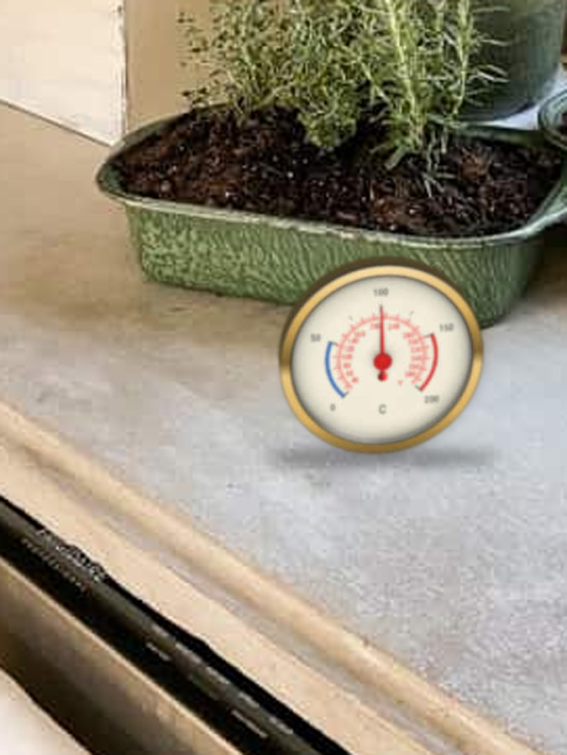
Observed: 100 °C
